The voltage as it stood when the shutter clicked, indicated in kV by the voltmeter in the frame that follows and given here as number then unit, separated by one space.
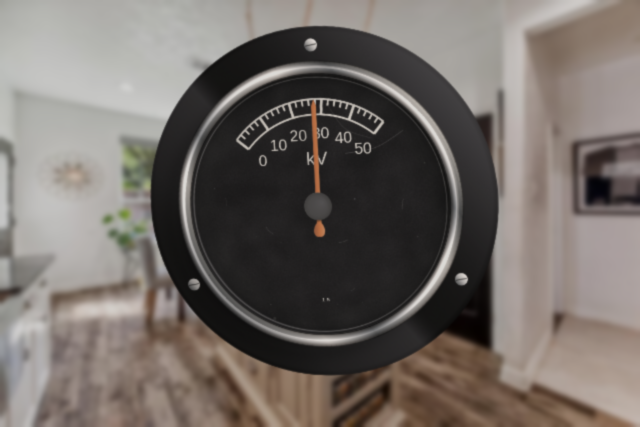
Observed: 28 kV
